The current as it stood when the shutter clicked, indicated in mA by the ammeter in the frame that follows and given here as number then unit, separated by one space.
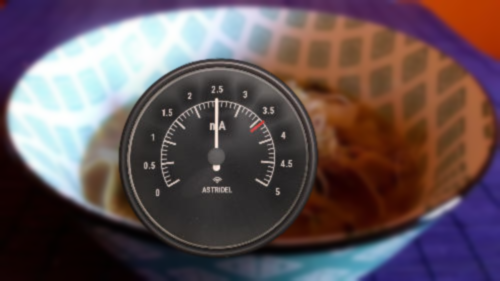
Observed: 2.5 mA
